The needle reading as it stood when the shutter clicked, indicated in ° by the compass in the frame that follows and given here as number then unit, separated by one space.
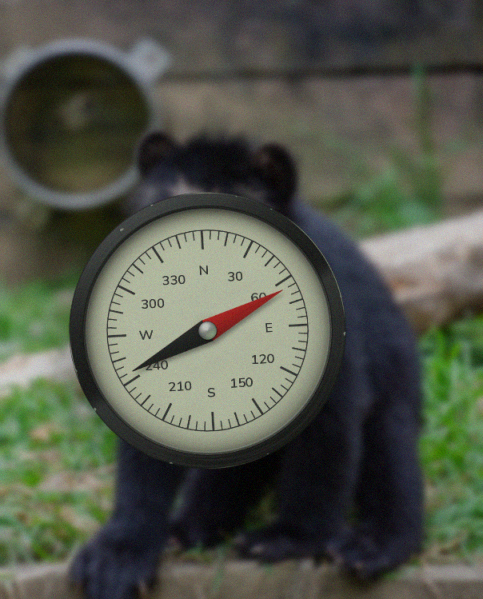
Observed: 65 °
